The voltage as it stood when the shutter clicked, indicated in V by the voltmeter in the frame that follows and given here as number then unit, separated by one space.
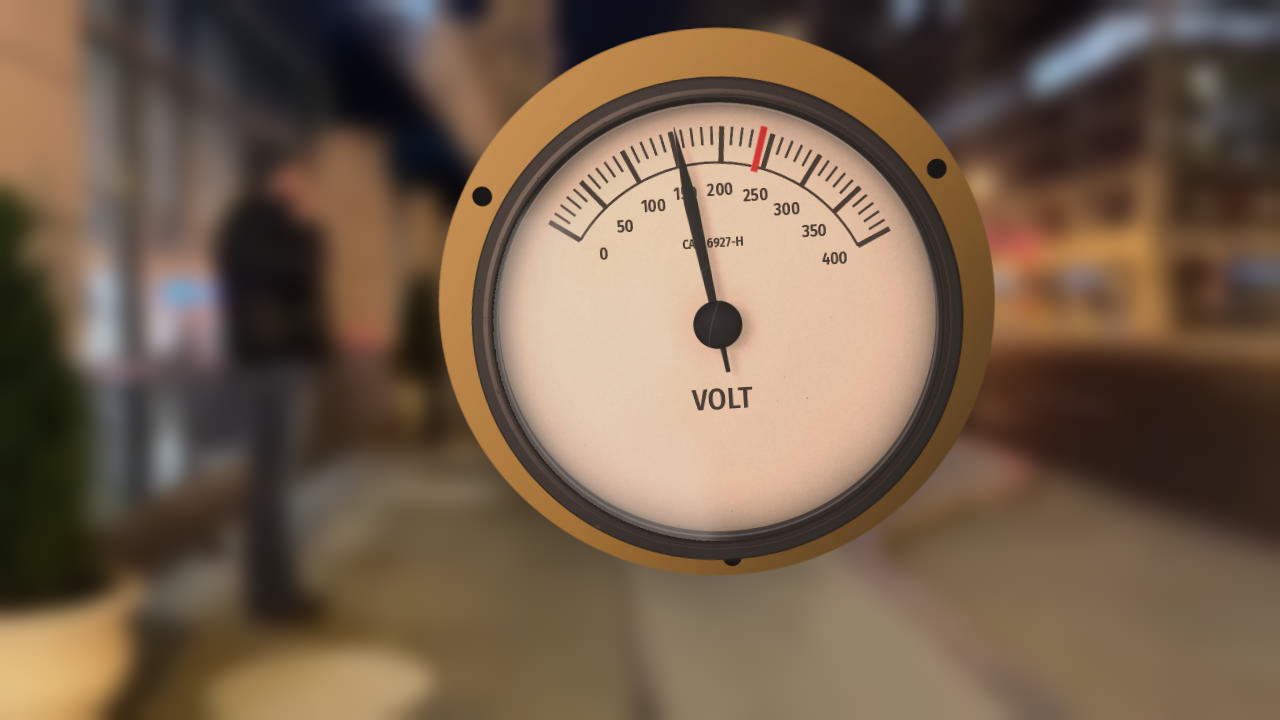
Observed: 155 V
